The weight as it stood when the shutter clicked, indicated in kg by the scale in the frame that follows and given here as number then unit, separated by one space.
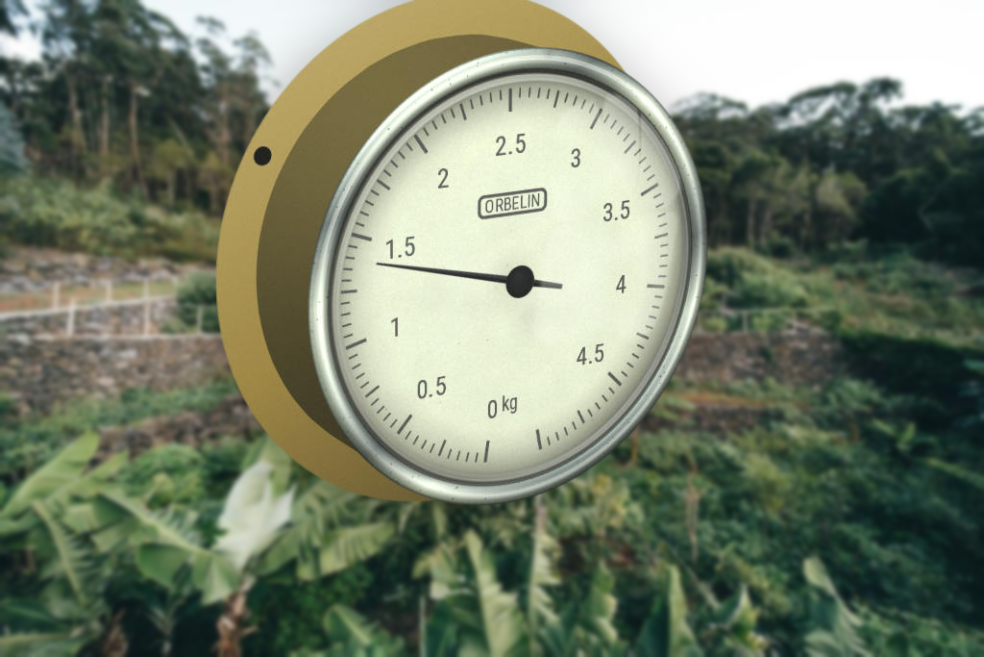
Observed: 1.4 kg
